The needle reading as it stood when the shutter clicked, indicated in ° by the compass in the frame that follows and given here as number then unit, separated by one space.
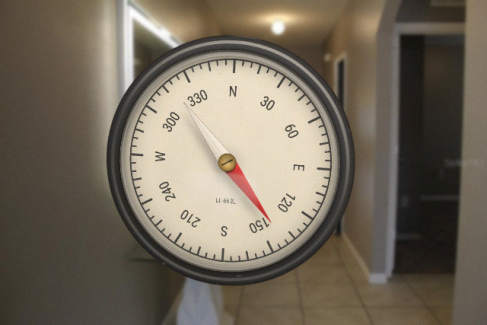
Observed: 140 °
